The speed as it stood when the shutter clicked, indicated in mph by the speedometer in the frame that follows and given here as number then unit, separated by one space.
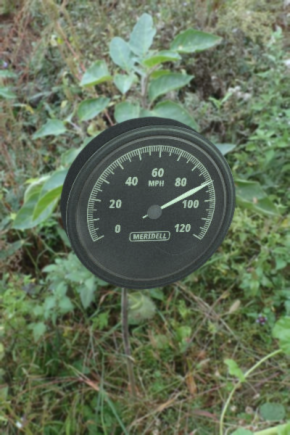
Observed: 90 mph
